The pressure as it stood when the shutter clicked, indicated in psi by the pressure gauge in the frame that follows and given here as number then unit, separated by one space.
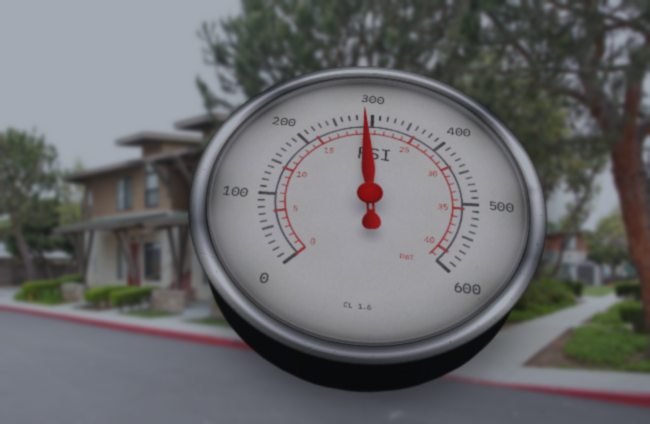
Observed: 290 psi
